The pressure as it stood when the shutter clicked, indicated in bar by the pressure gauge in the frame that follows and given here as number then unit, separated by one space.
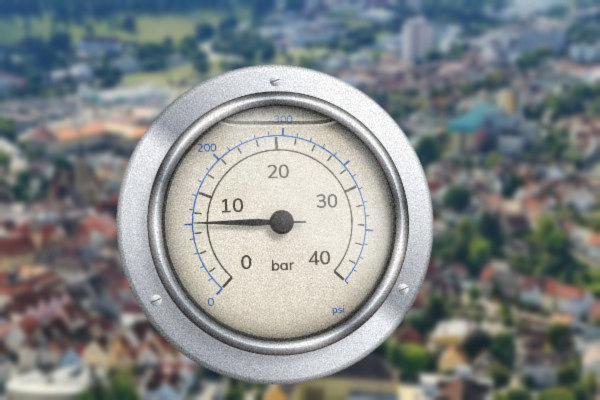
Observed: 7 bar
